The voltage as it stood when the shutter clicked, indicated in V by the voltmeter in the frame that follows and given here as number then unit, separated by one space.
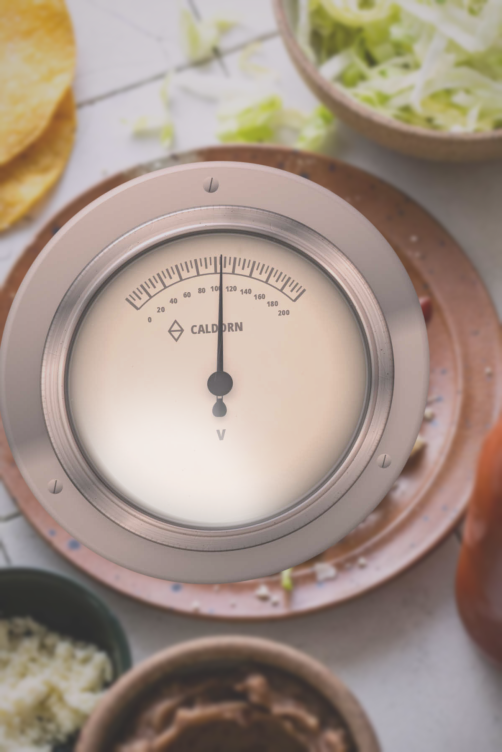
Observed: 105 V
